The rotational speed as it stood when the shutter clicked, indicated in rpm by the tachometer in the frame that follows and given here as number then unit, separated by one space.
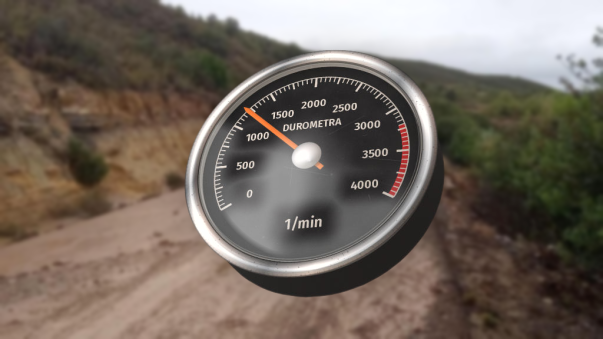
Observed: 1200 rpm
